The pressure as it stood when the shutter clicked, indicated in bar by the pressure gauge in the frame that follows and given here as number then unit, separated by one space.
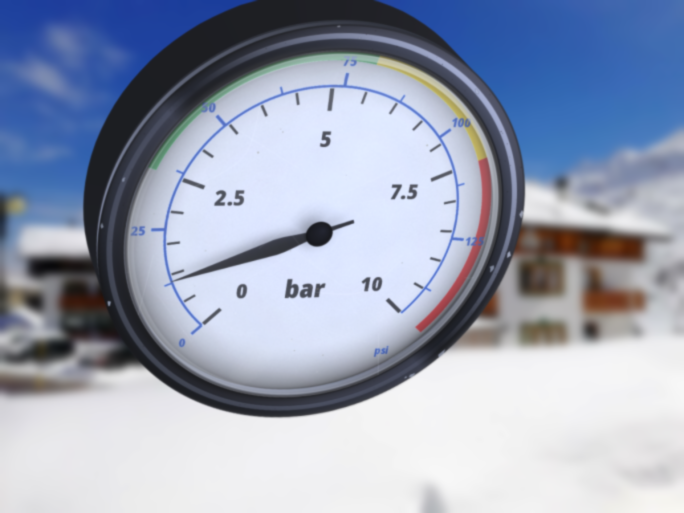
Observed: 1 bar
